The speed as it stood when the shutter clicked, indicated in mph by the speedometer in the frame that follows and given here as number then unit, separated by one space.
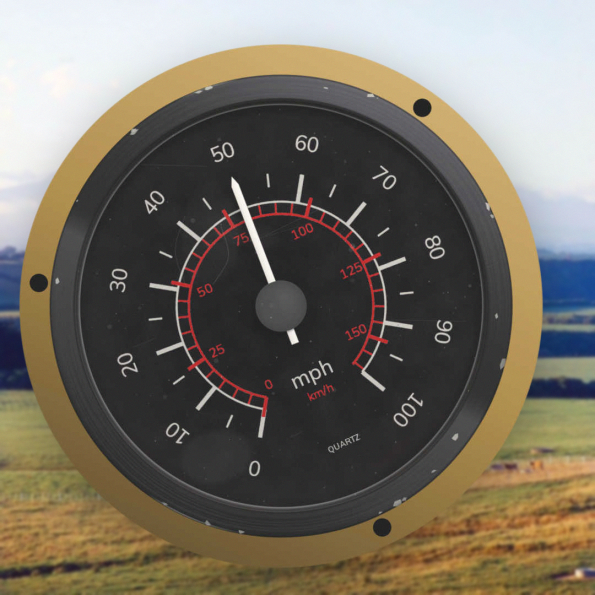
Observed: 50 mph
